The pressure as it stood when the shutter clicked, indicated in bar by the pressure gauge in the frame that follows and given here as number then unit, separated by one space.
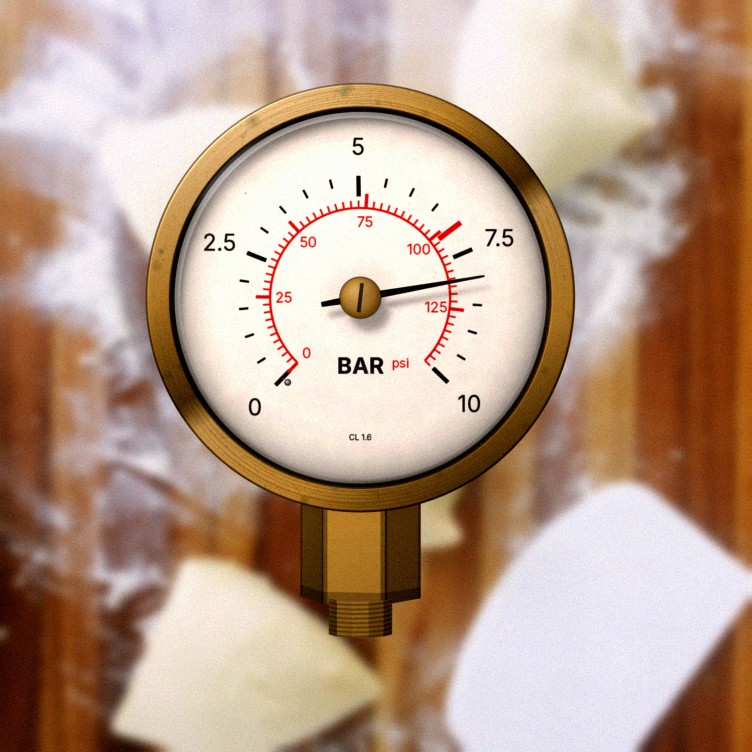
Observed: 8 bar
